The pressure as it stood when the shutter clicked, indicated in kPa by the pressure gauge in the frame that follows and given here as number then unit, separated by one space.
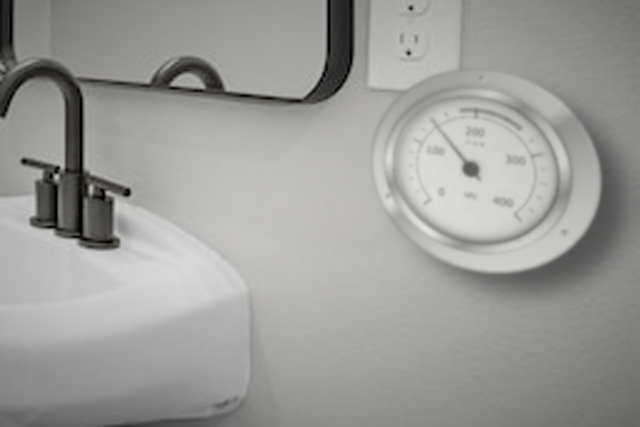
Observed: 140 kPa
